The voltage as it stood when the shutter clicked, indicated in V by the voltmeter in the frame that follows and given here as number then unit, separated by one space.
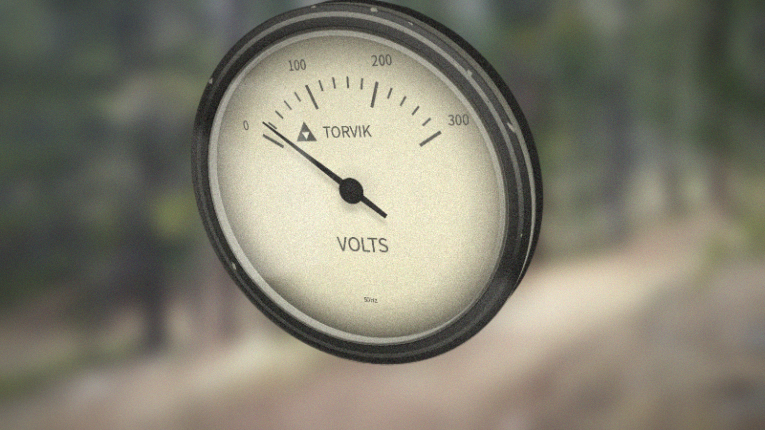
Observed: 20 V
